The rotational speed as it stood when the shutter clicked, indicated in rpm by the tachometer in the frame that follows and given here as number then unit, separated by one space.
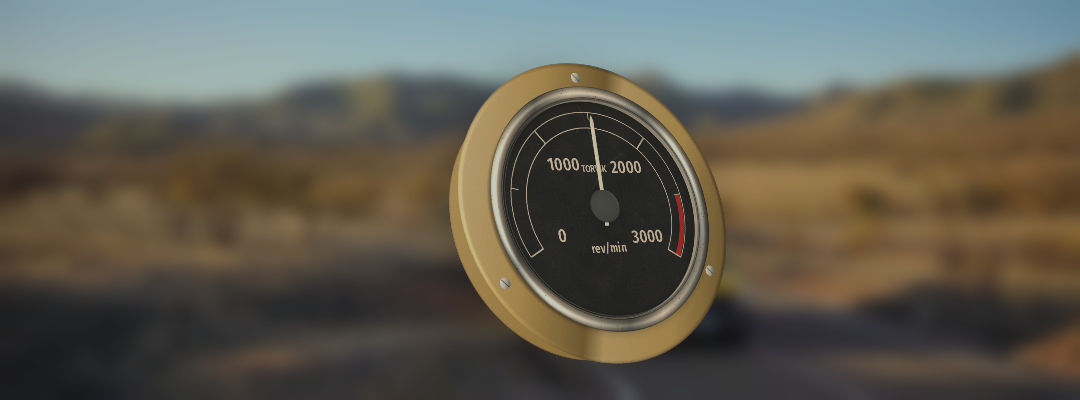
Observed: 1500 rpm
